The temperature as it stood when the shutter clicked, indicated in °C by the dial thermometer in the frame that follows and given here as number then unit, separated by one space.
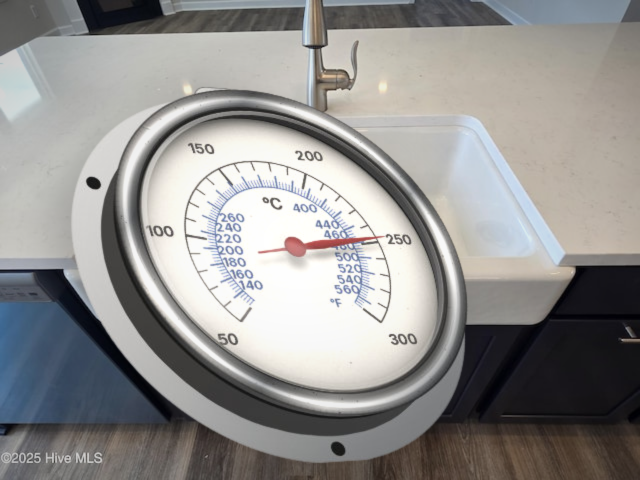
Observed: 250 °C
